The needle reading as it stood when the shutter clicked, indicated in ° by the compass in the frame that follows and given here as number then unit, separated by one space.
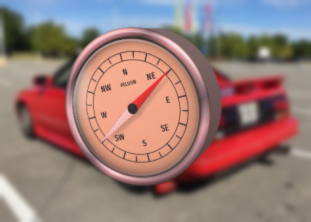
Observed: 60 °
